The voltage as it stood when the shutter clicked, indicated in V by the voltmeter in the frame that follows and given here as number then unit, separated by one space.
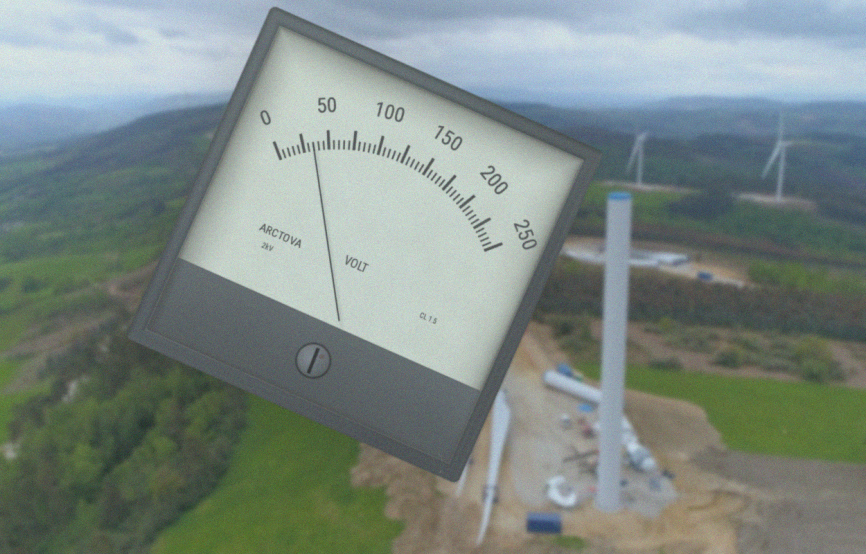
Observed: 35 V
